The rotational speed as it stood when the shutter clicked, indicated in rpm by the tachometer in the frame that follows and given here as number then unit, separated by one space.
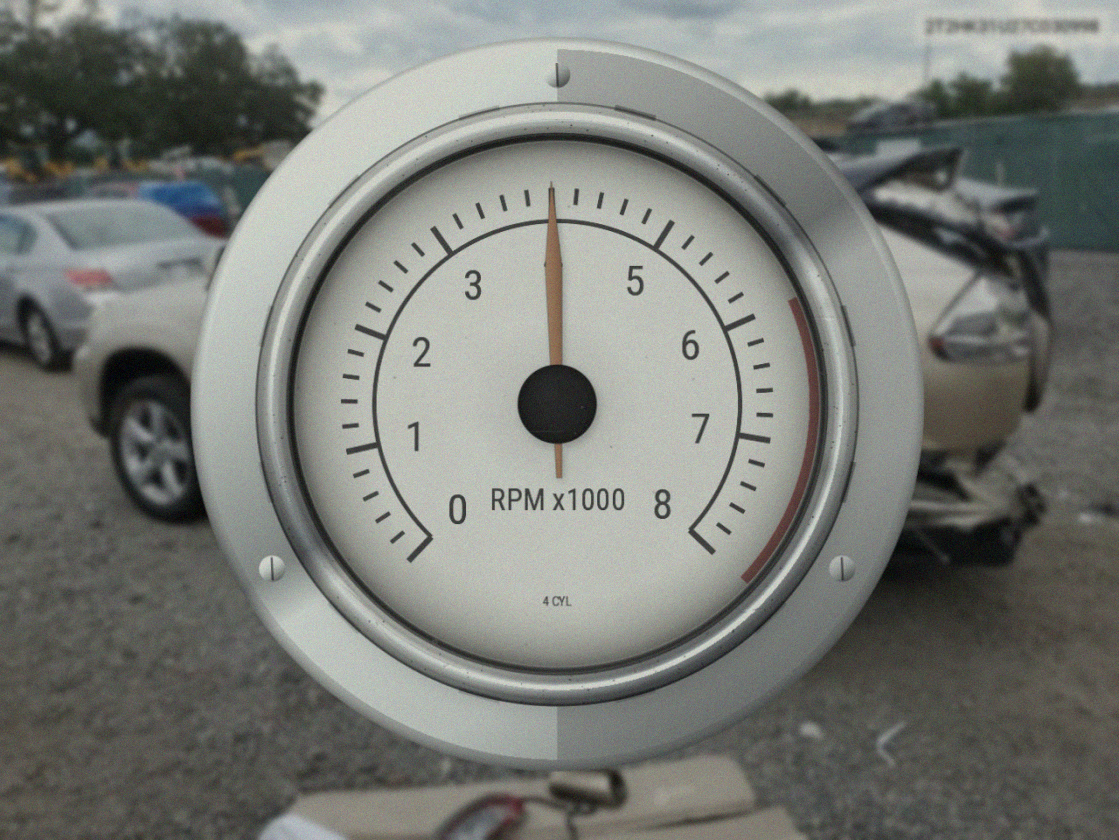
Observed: 4000 rpm
